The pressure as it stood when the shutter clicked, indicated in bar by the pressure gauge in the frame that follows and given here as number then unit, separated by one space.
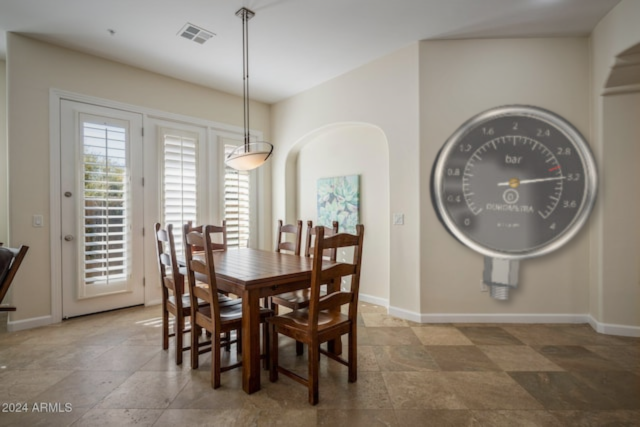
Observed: 3.2 bar
